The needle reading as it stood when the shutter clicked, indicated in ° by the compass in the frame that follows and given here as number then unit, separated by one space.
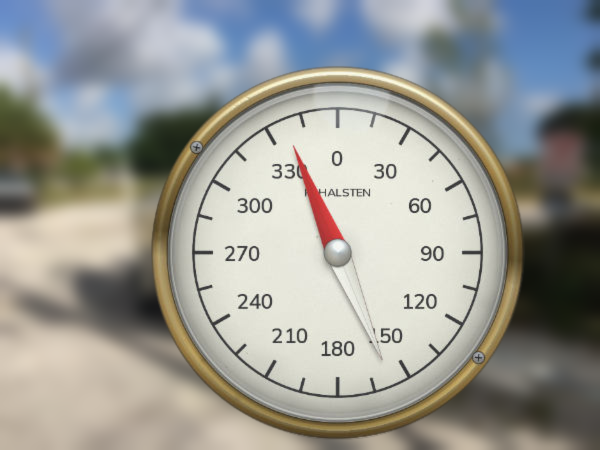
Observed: 337.5 °
